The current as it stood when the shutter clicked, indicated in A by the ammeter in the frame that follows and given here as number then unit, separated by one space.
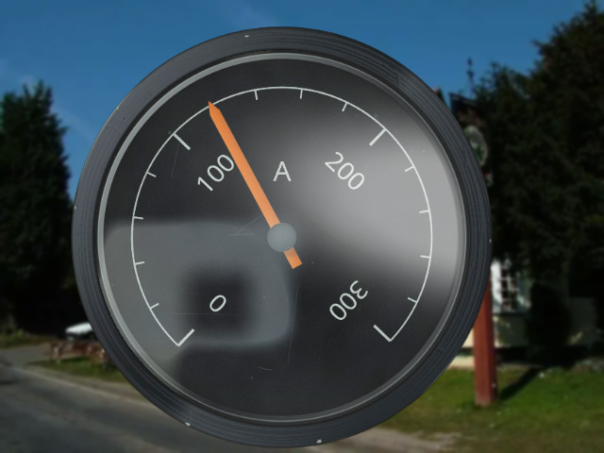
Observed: 120 A
